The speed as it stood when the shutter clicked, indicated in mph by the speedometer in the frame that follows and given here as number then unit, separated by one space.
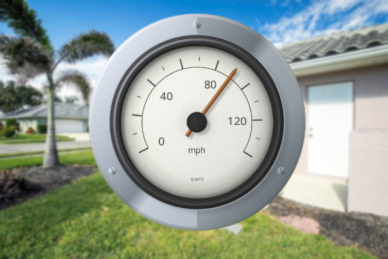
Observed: 90 mph
